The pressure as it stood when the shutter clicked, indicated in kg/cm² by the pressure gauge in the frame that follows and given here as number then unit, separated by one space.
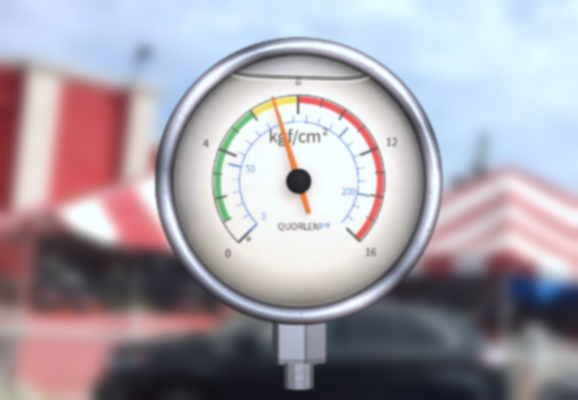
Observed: 7 kg/cm²
